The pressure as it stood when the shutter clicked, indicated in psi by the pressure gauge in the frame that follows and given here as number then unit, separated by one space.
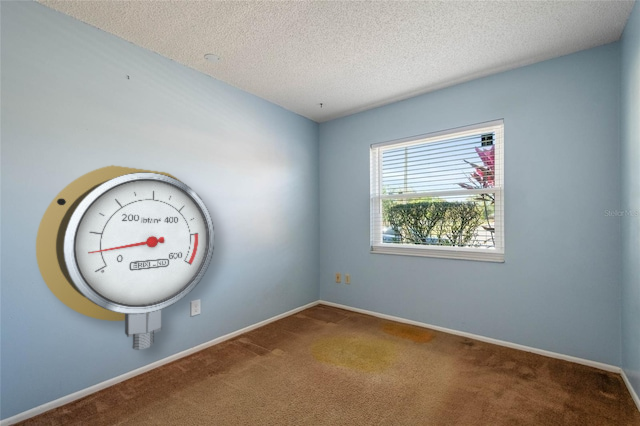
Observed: 50 psi
